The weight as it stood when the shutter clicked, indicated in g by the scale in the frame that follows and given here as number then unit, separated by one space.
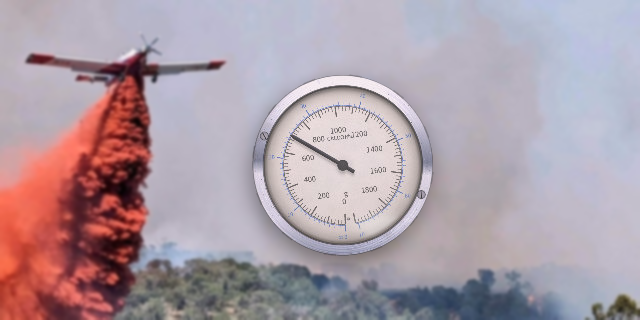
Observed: 700 g
